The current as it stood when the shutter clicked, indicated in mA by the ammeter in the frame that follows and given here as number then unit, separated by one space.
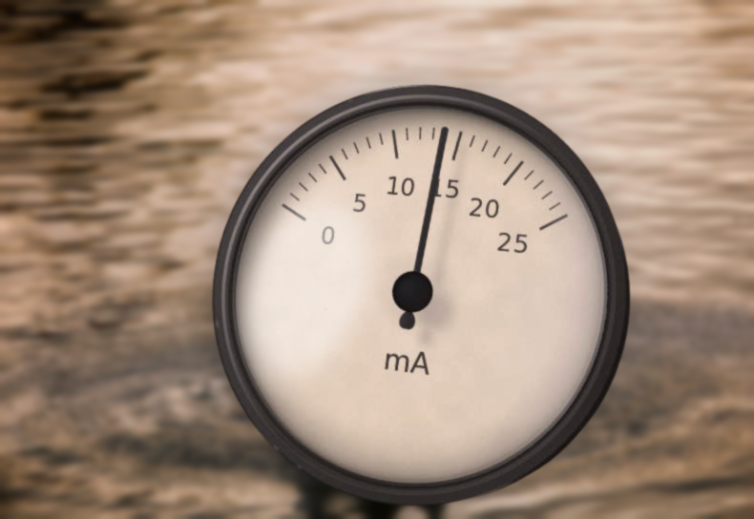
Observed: 14 mA
